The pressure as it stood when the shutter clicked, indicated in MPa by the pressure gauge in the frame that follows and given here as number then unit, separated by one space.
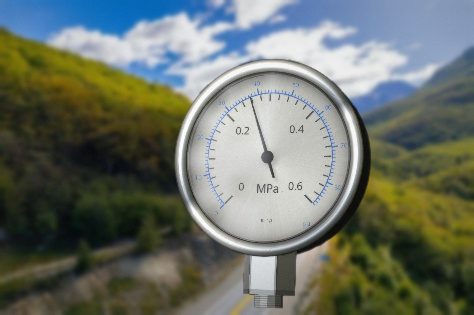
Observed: 0.26 MPa
